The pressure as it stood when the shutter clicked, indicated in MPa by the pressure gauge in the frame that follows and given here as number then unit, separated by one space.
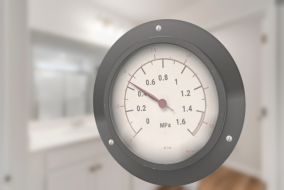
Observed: 0.45 MPa
